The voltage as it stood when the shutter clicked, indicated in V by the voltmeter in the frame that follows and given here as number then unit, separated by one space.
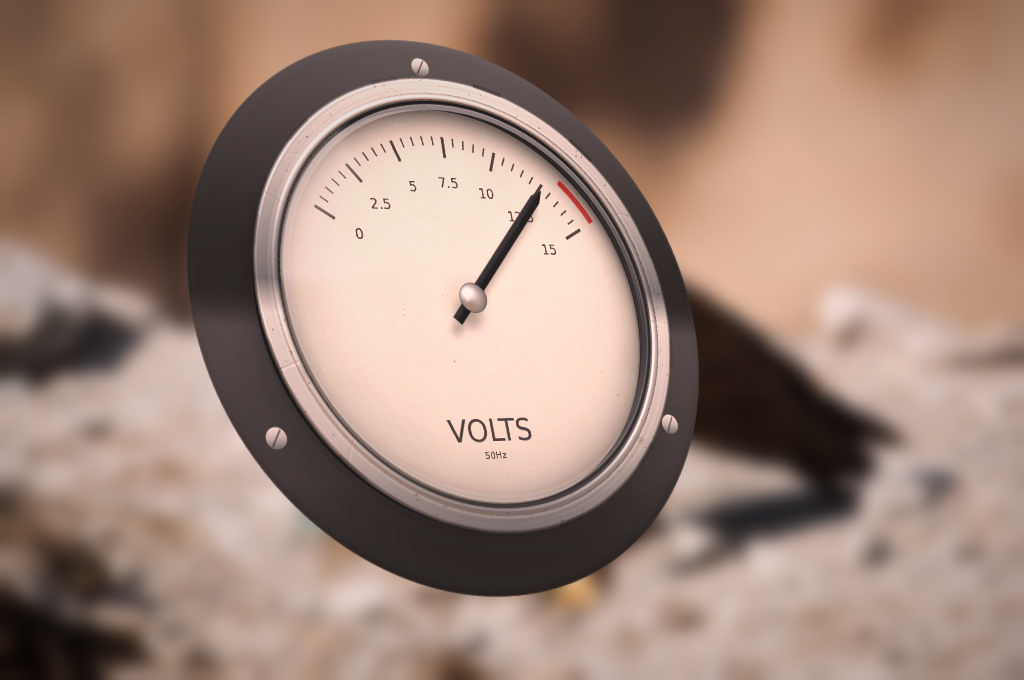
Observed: 12.5 V
